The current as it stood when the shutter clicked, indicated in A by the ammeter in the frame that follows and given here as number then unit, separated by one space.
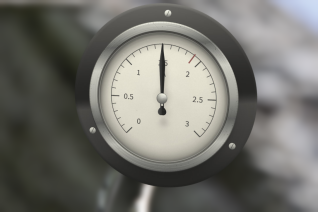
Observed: 1.5 A
